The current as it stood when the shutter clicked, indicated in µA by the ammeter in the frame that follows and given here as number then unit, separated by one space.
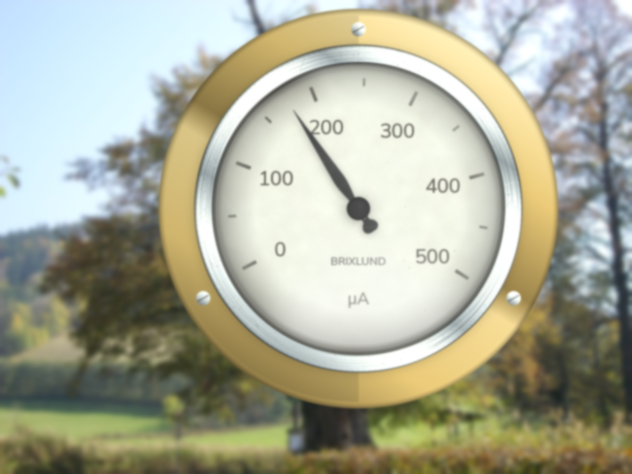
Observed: 175 µA
